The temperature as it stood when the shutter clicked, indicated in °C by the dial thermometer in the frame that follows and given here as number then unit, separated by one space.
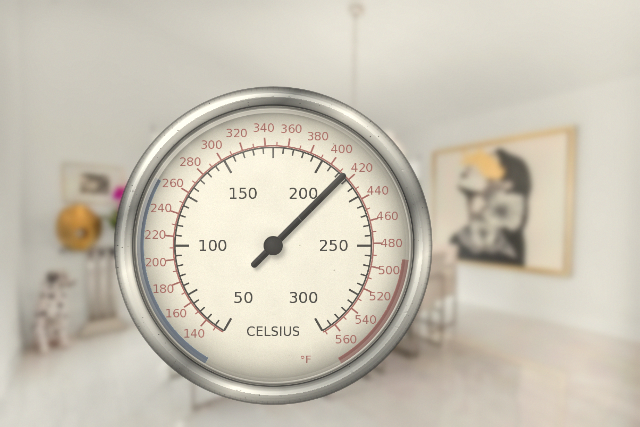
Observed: 212.5 °C
